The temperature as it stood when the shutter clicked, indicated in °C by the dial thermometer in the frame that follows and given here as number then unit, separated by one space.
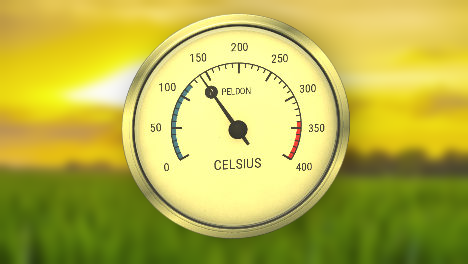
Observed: 140 °C
